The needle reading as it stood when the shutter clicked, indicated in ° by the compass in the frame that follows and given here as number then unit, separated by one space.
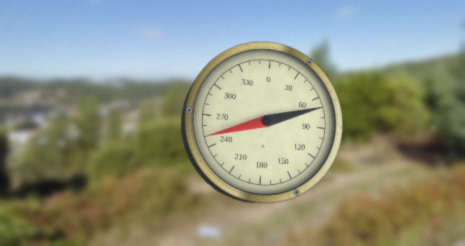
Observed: 250 °
